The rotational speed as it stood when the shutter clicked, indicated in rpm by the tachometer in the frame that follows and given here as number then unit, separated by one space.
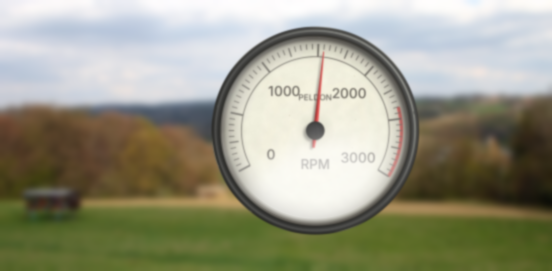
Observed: 1550 rpm
